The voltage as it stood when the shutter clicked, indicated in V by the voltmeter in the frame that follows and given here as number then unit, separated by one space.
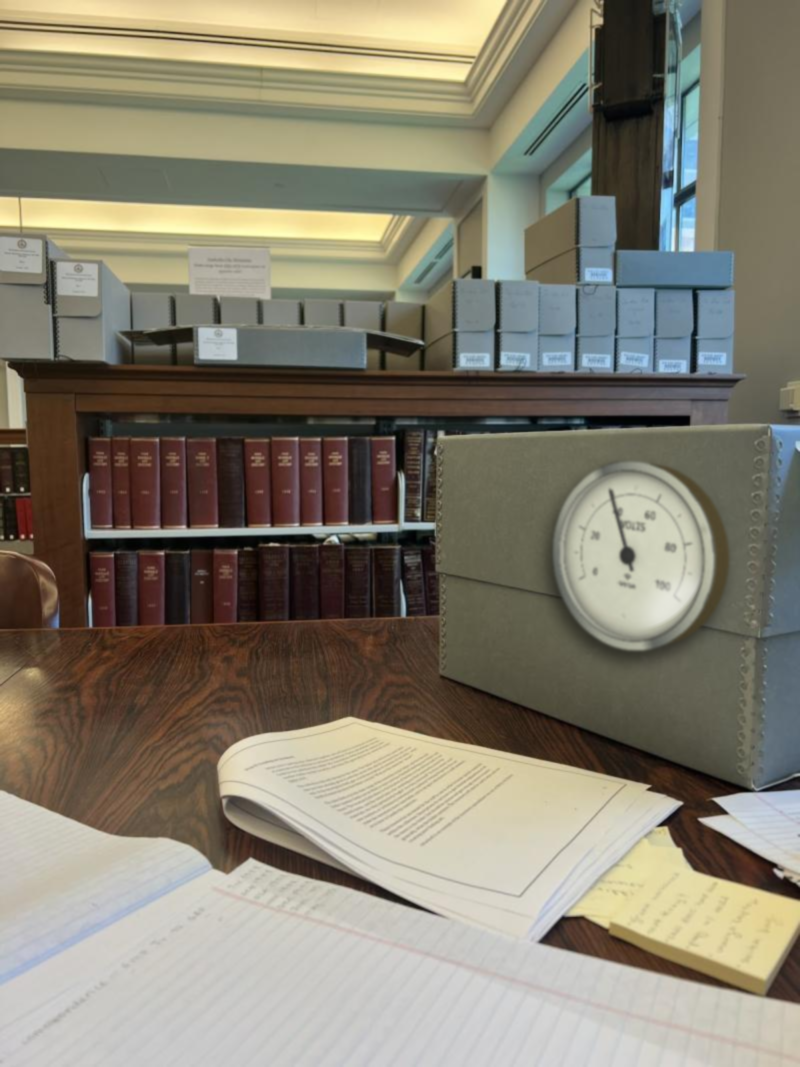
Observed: 40 V
